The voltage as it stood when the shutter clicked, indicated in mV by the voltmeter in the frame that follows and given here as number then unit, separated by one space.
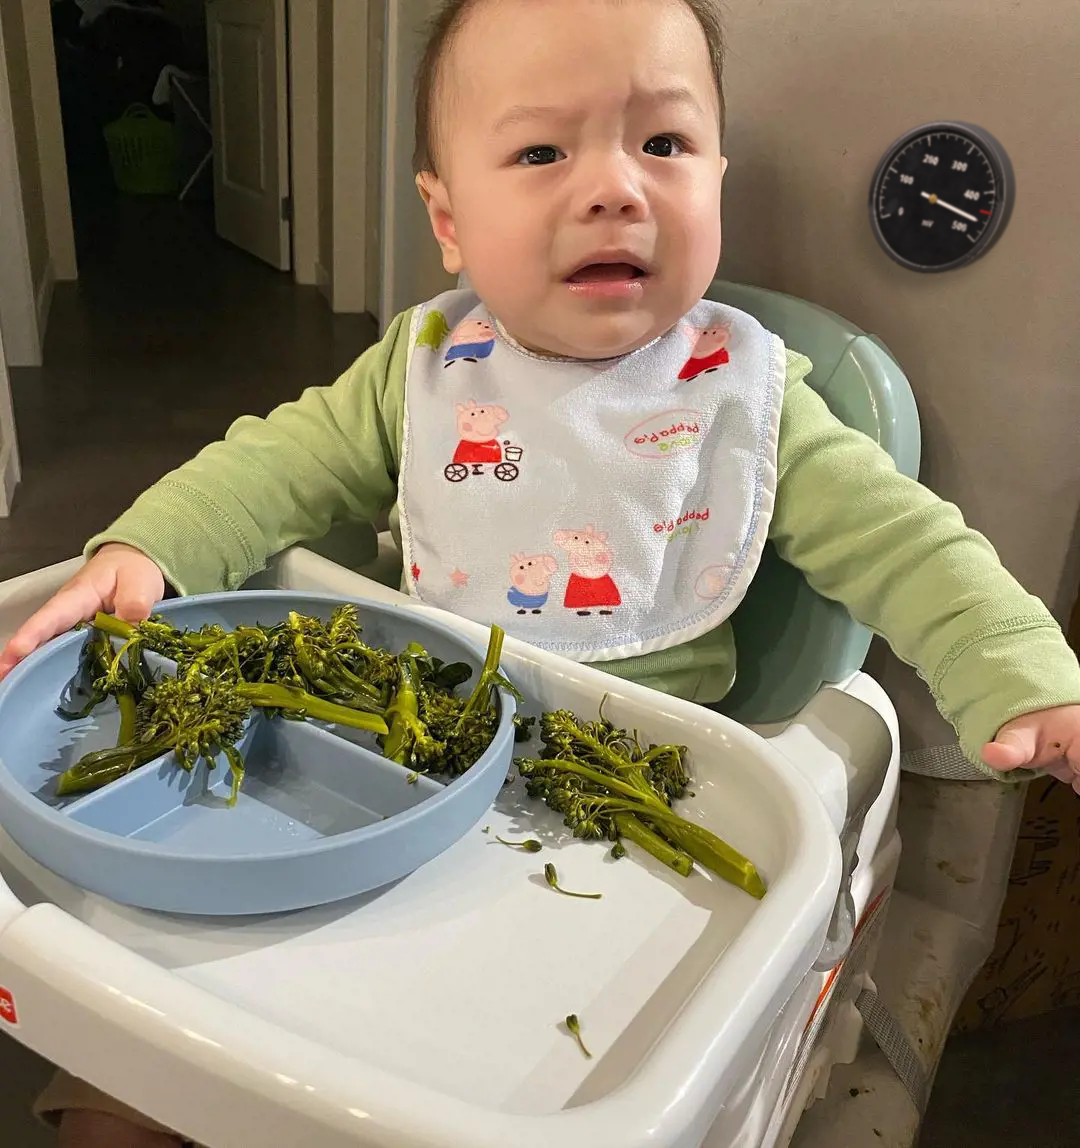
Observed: 460 mV
